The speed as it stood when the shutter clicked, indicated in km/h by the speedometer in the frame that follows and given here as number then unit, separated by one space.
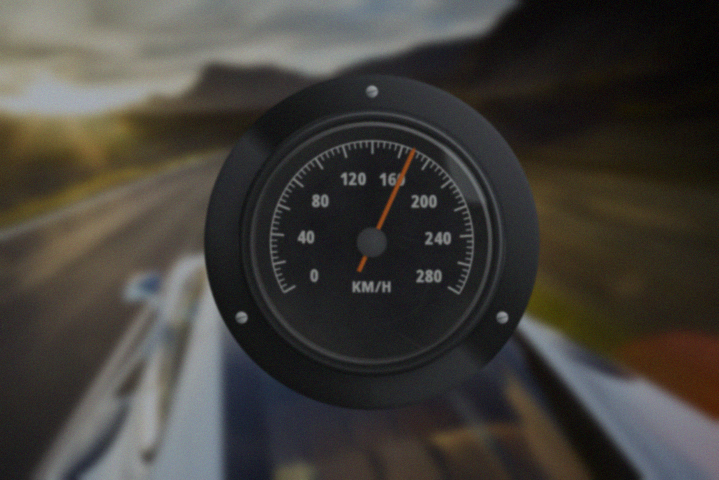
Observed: 168 km/h
